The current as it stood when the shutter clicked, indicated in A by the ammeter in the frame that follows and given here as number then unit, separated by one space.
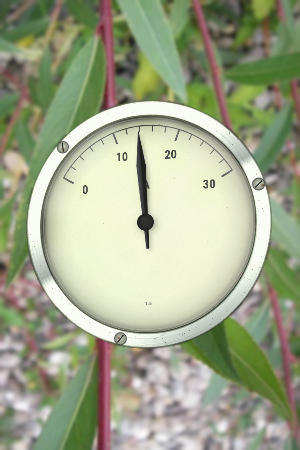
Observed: 14 A
